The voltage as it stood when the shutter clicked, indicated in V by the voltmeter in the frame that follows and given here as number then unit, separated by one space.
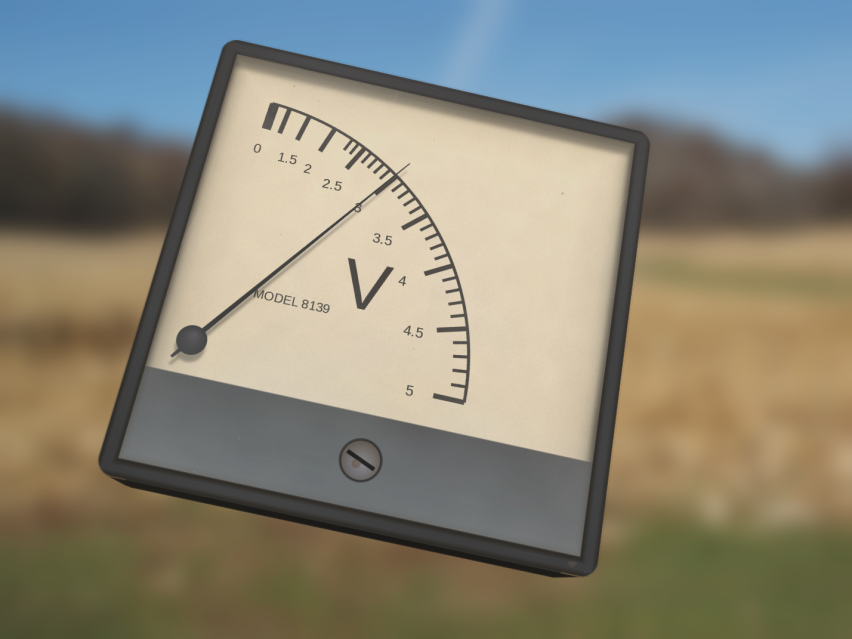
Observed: 3 V
